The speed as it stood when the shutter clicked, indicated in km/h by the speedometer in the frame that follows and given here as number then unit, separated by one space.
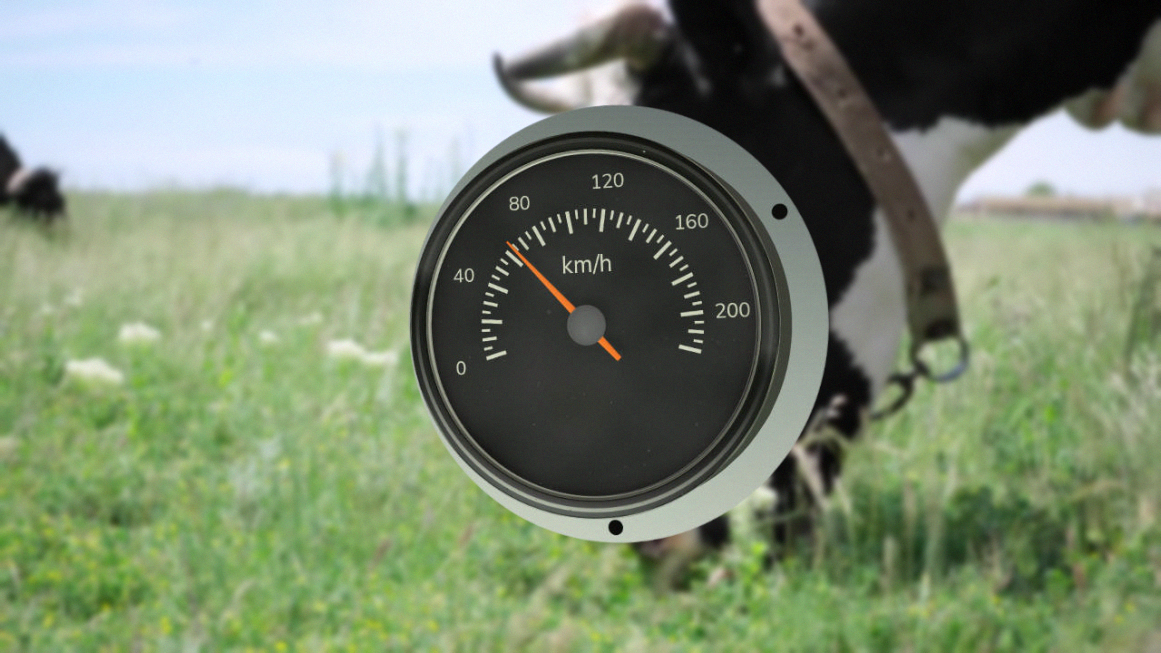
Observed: 65 km/h
